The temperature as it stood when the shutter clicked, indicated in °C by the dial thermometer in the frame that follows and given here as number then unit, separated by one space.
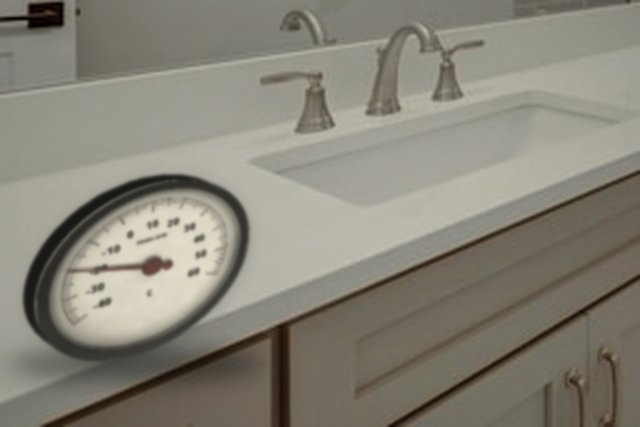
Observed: -20 °C
